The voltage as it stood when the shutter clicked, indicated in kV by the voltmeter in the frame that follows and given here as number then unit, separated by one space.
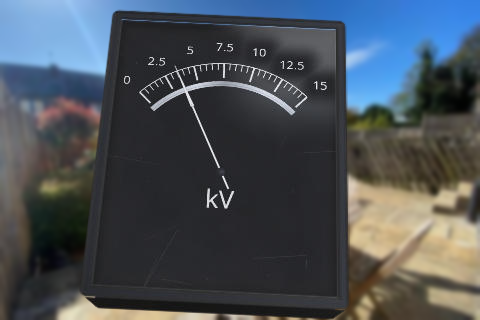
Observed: 3.5 kV
